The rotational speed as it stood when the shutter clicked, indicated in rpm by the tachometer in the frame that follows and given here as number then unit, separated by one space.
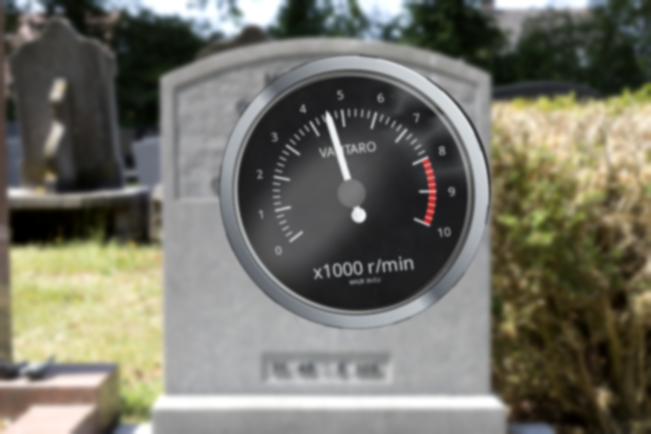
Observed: 4600 rpm
